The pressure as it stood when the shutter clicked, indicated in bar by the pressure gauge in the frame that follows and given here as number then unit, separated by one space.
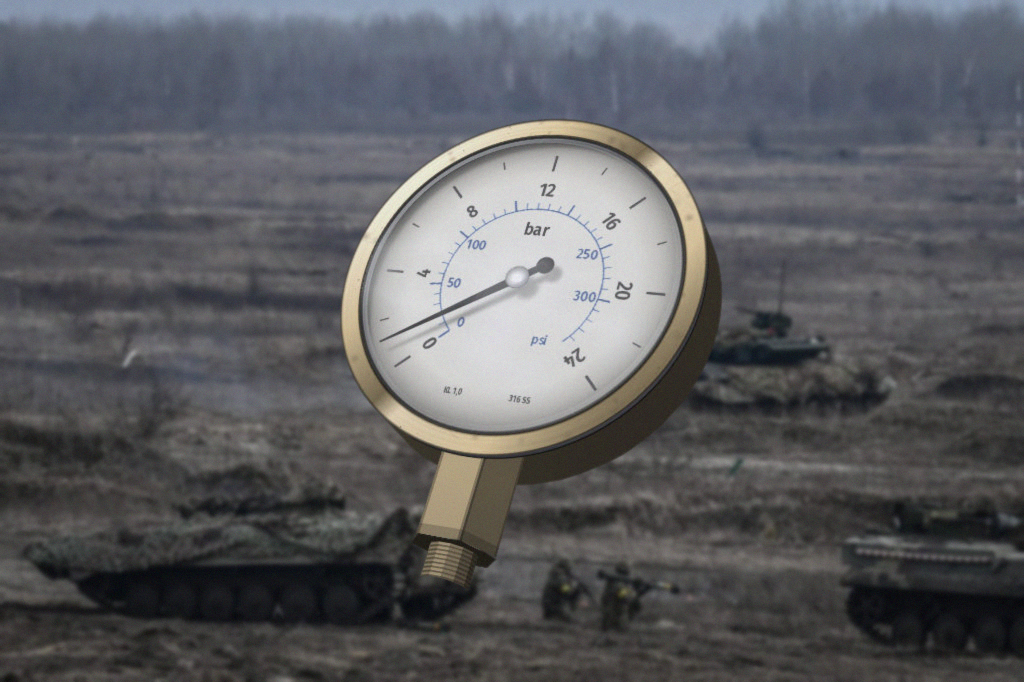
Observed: 1 bar
